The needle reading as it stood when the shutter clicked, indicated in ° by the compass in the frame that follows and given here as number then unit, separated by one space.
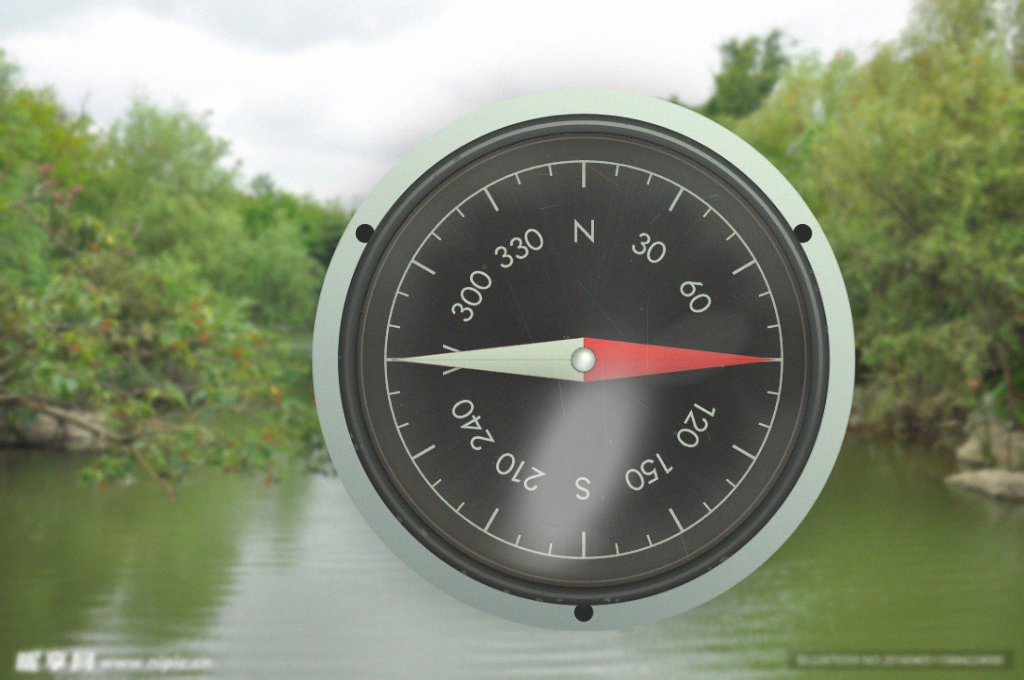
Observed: 90 °
